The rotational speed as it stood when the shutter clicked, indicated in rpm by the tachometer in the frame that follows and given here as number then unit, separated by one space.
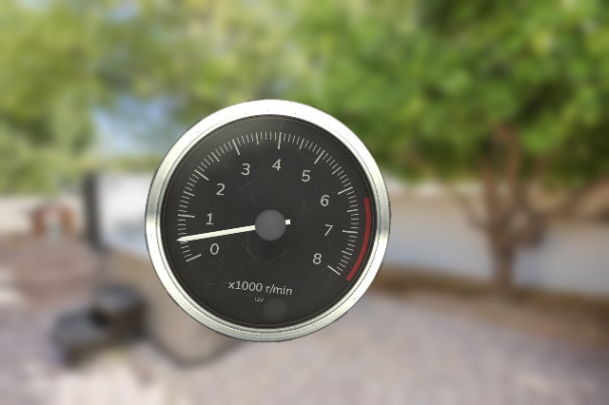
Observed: 500 rpm
